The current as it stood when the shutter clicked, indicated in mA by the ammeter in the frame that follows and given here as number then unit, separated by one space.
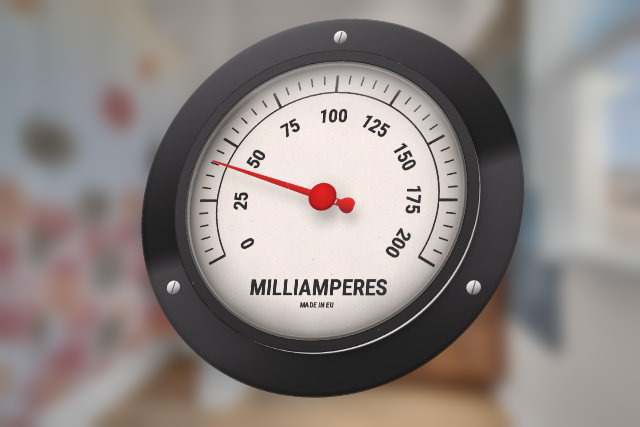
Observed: 40 mA
